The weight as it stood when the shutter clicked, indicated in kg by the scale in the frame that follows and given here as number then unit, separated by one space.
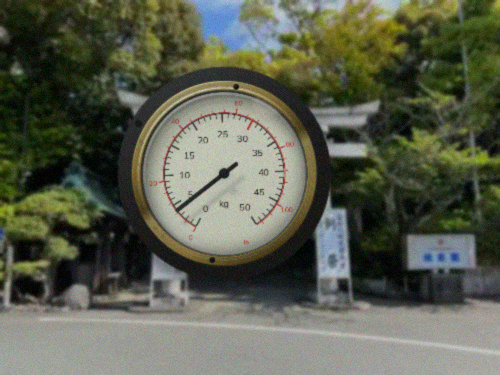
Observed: 4 kg
